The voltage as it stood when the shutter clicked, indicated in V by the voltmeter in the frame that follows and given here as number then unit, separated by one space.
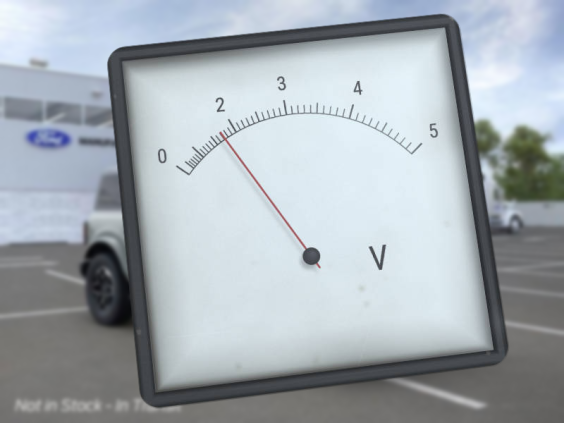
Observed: 1.7 V
